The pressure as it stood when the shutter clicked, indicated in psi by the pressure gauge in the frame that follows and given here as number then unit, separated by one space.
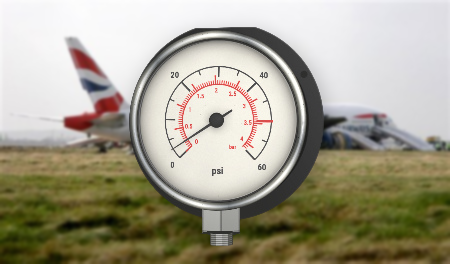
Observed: 2.5 psi
